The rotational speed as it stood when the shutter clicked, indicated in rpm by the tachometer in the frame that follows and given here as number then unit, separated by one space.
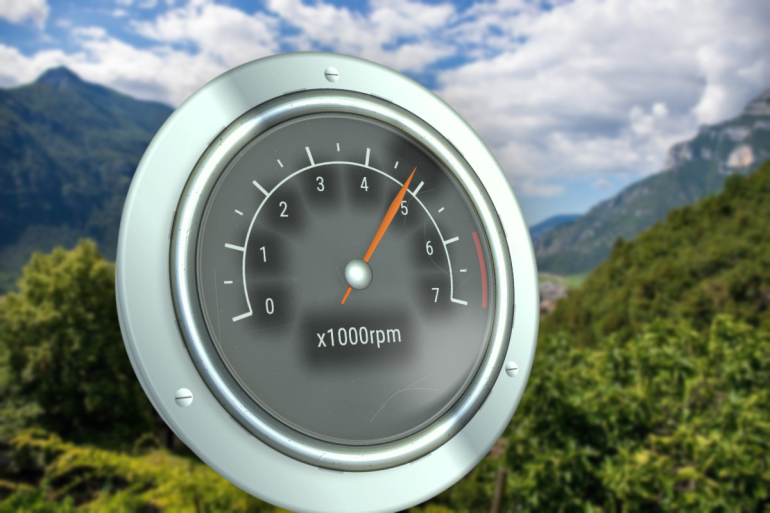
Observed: 4750 rpm
